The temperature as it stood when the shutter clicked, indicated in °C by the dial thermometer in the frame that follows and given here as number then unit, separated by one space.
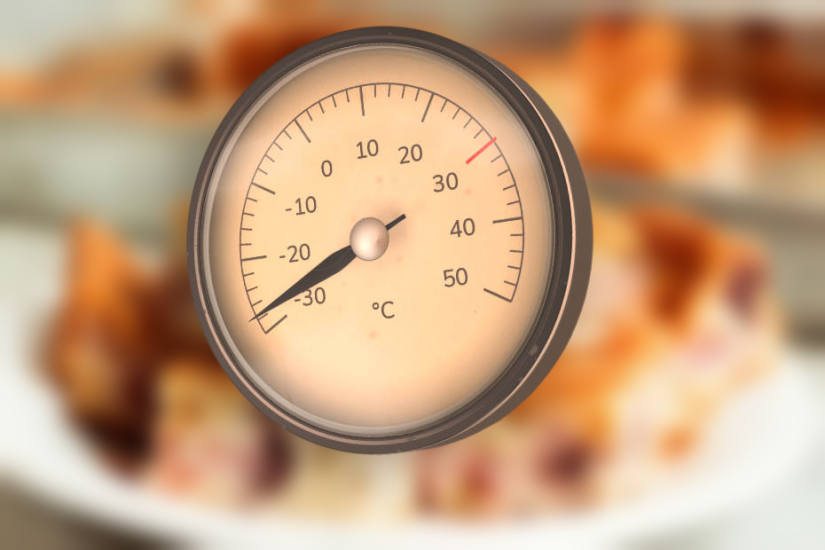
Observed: -28 °C
